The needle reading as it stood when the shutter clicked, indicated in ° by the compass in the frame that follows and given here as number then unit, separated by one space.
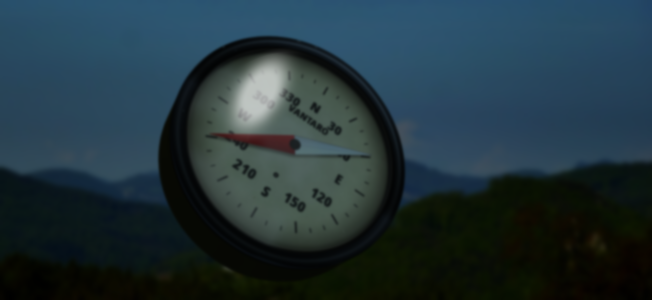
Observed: 240 °
